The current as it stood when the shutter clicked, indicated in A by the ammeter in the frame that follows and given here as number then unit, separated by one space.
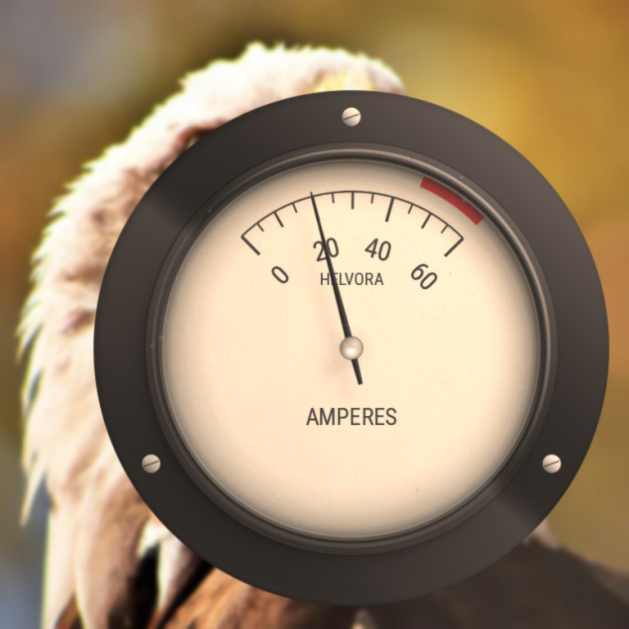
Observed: 20 A
